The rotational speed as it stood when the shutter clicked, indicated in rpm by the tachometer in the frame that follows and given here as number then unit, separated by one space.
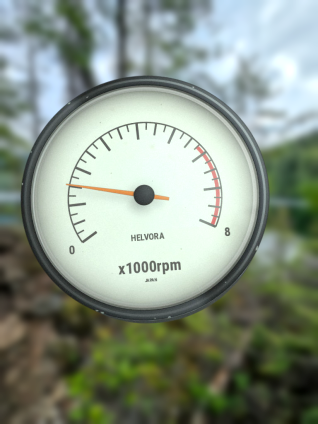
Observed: 1500 rpm
